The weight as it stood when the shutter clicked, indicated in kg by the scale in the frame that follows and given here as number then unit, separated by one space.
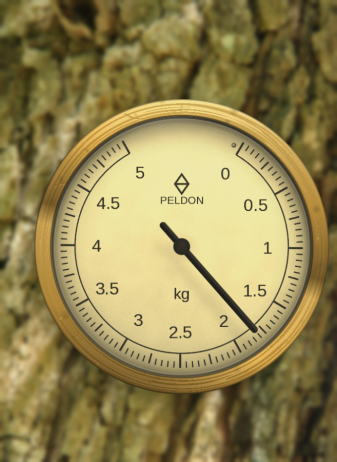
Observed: 1.8 kg
